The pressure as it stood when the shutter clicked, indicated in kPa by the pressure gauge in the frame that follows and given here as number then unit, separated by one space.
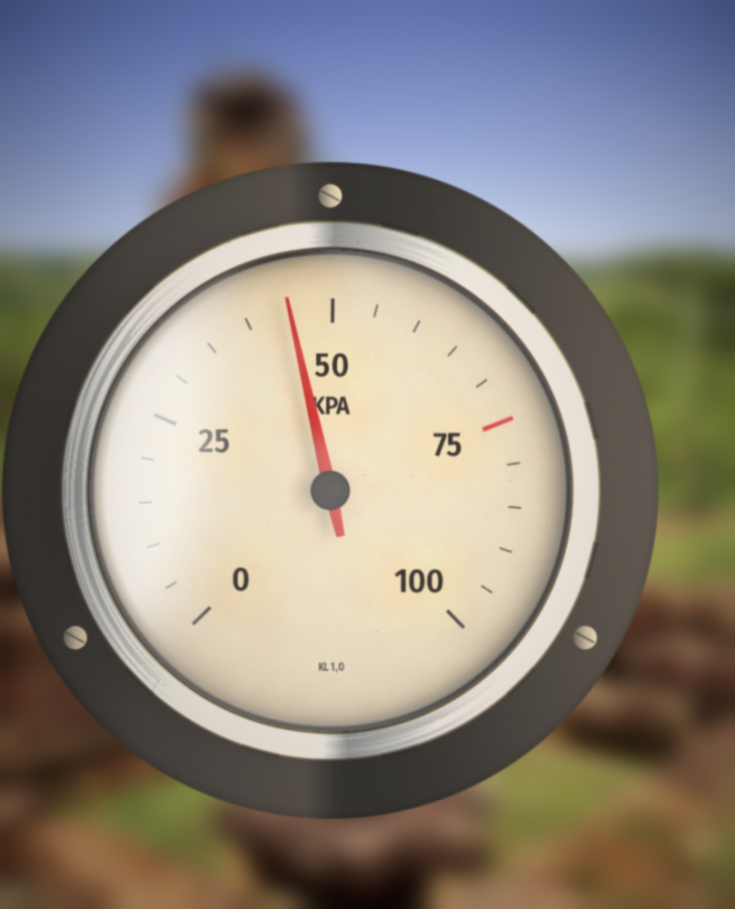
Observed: 45 kPa
